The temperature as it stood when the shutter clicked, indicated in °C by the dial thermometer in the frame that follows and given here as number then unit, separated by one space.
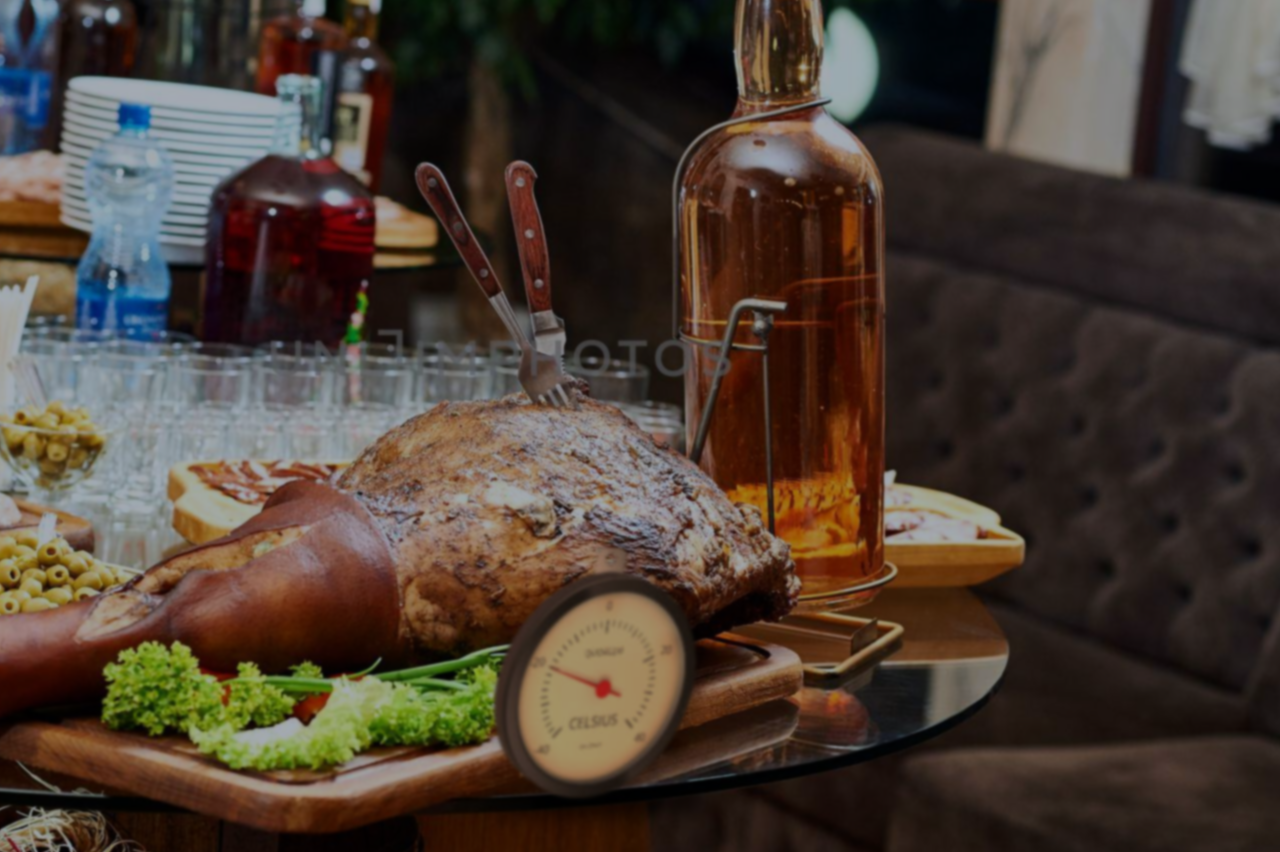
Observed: -20 °C
